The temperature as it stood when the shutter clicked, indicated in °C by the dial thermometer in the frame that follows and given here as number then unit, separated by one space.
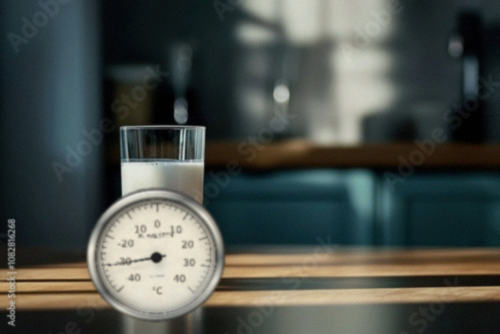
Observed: -30 °C
